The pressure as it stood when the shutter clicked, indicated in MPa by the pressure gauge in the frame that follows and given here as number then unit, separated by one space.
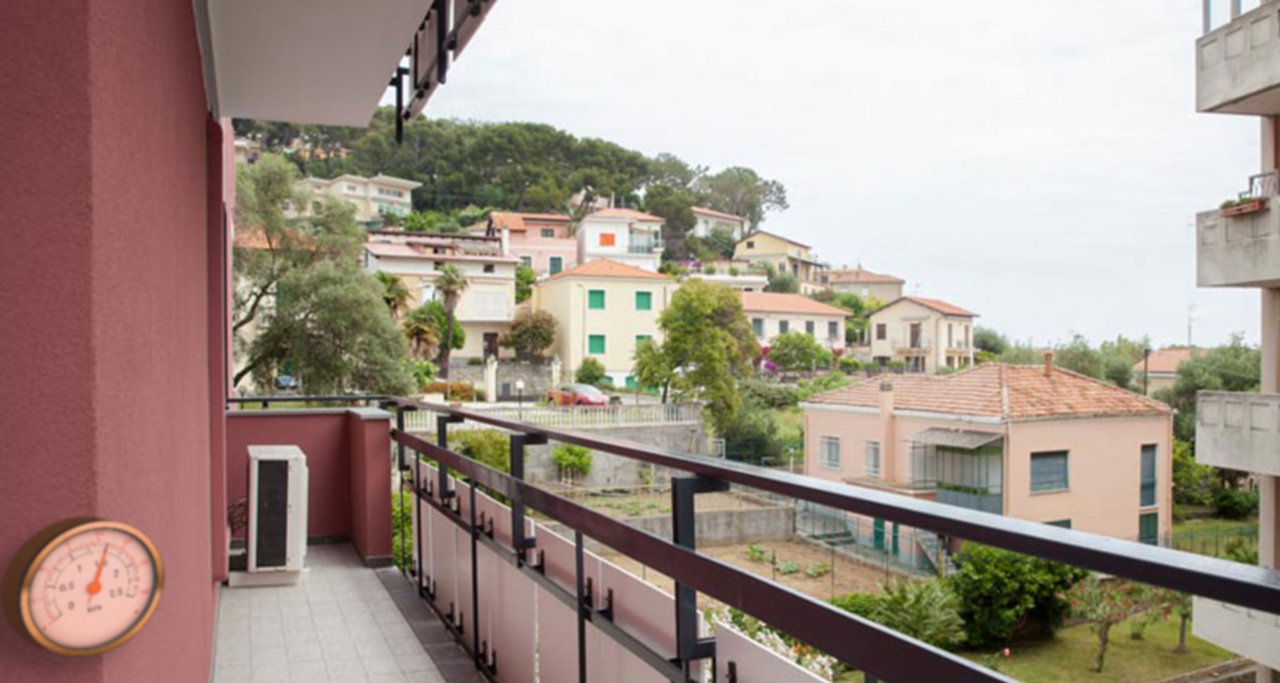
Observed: 1.5 MPa
